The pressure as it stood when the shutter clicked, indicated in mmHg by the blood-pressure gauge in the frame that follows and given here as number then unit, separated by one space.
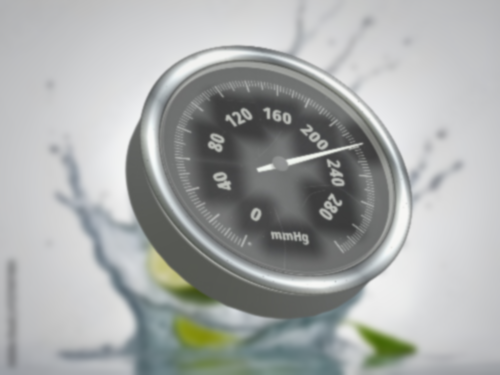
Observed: 220 mmHg
